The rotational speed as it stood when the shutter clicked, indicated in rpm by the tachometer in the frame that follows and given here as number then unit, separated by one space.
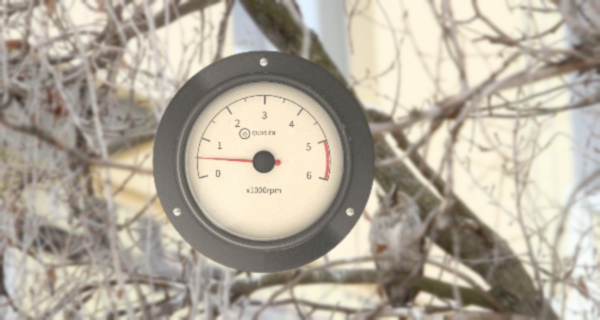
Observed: 500 rpm
